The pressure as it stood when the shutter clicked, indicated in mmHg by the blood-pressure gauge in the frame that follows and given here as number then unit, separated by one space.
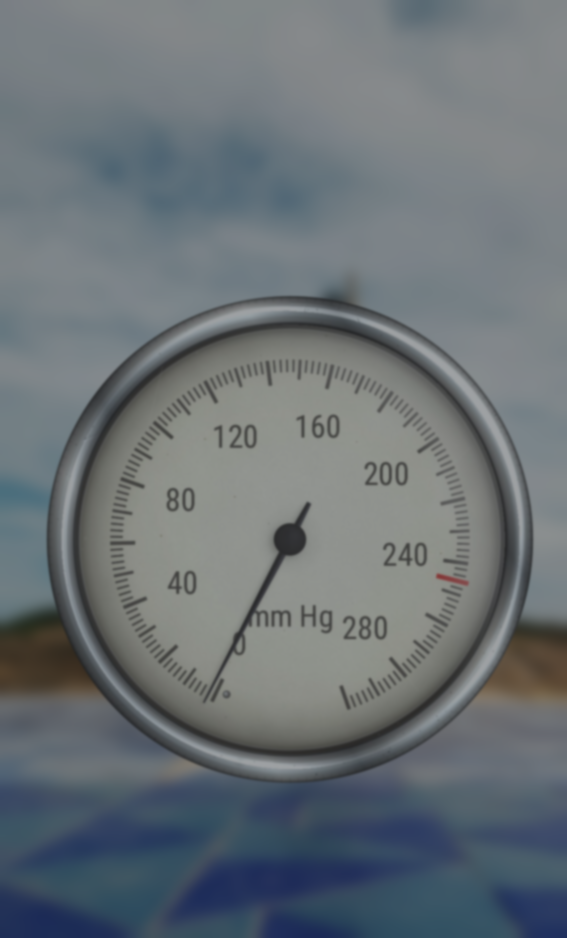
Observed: 2 mmHg
